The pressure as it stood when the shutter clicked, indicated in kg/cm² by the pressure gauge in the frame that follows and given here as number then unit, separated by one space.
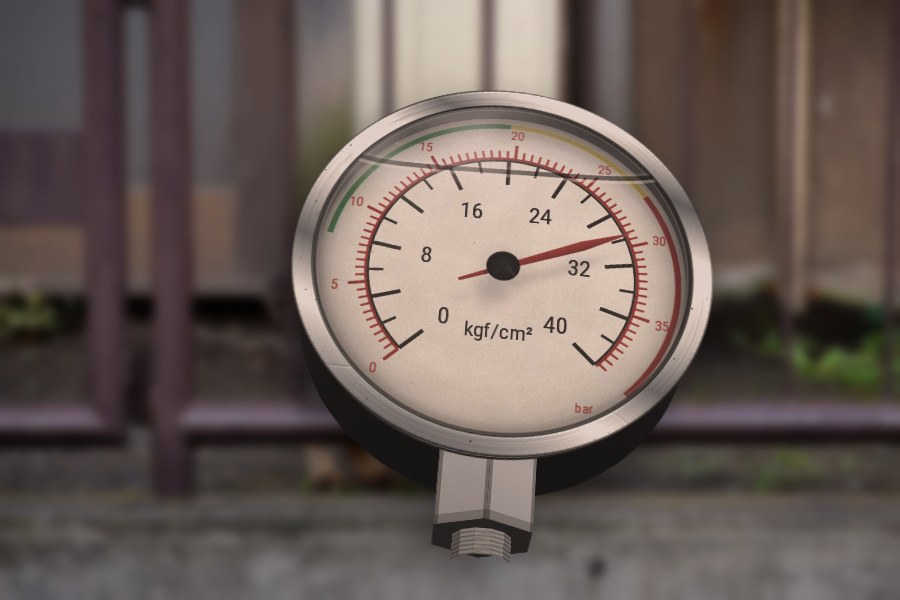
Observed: 30 kg/cm²
